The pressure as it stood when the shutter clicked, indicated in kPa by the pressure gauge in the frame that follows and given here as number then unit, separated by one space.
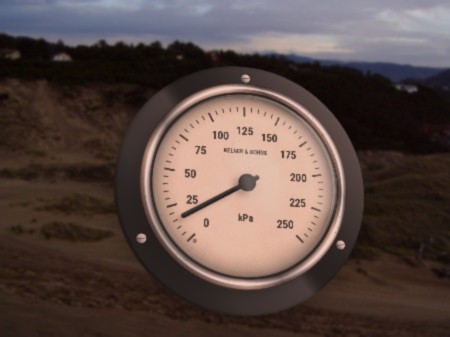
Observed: 15 kPa
